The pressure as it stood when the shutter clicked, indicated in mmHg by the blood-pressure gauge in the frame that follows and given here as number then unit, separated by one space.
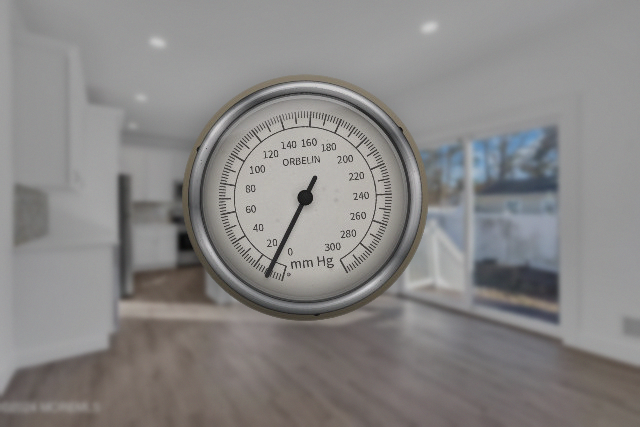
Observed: 10 mmHg
